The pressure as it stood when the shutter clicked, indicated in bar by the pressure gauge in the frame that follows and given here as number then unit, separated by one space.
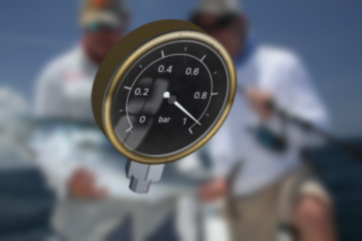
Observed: 0.95 bar
